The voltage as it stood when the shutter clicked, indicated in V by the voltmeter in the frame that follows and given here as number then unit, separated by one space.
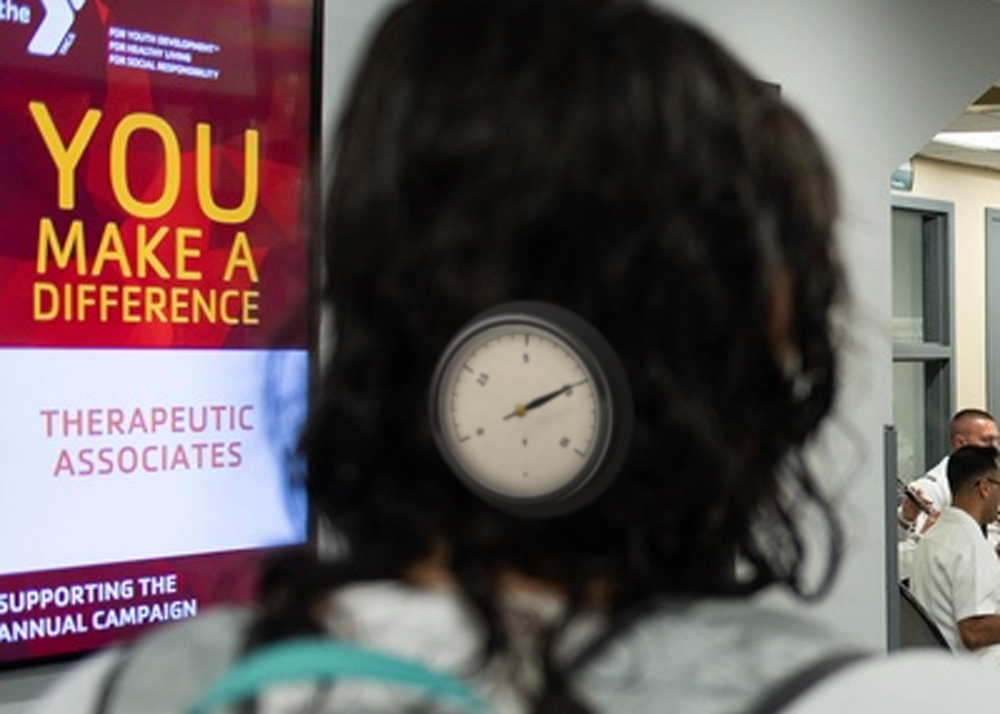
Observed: 7.5 V
